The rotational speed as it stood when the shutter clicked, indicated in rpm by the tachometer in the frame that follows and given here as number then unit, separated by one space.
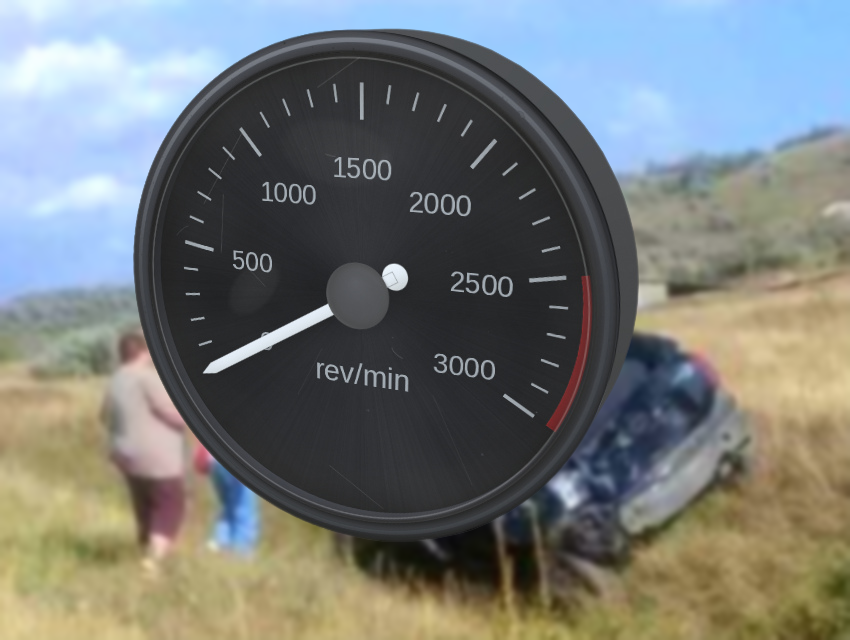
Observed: 0 rpm
